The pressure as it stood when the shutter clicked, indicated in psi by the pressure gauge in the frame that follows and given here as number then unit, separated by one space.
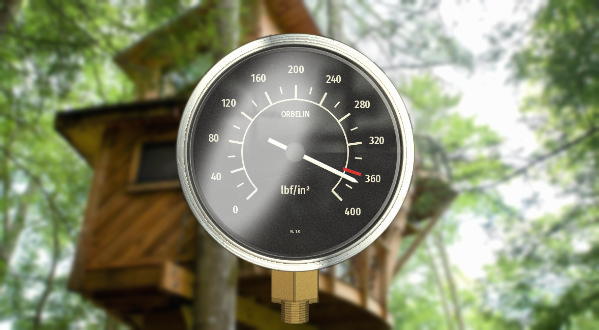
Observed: 370 psi
